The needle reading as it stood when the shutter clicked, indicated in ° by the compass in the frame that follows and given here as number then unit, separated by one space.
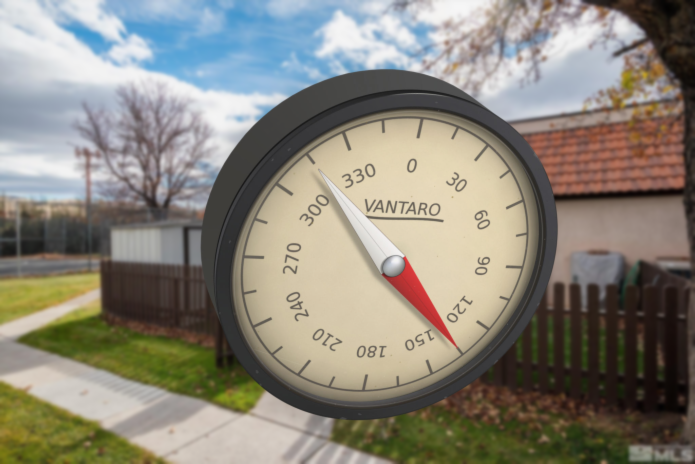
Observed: 135 °
